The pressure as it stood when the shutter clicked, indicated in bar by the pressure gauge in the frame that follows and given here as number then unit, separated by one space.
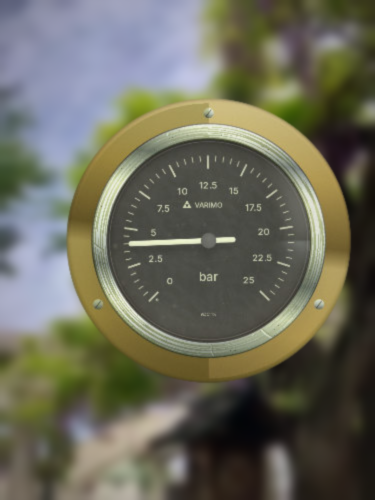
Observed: 4 bar
